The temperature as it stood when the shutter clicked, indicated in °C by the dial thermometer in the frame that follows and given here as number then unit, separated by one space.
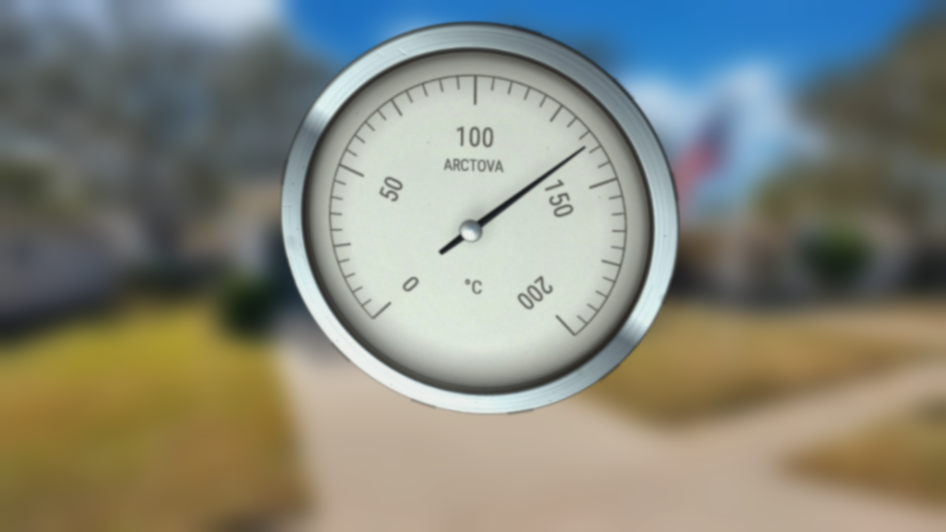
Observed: 137.5 °C
